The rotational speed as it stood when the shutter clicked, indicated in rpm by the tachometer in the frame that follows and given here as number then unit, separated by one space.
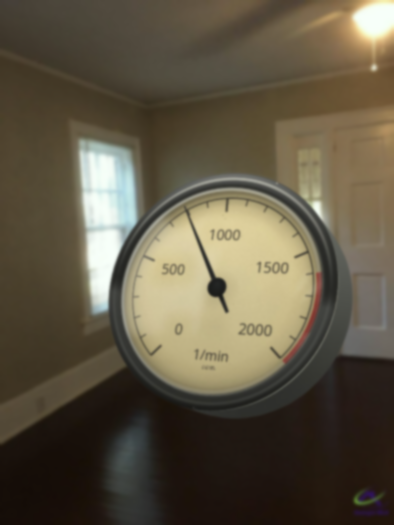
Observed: 800 rpm
